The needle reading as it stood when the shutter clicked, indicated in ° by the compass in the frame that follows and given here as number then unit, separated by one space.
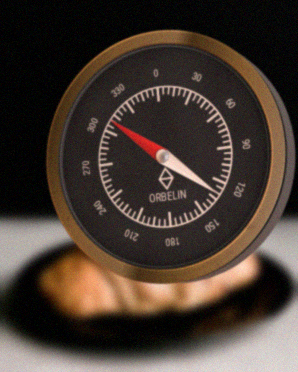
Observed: 310 °
